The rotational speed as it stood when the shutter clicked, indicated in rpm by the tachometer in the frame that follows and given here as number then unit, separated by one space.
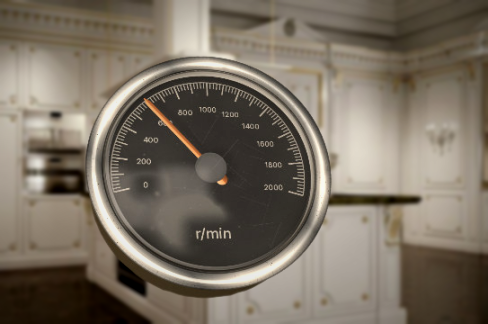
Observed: 600 rpm
